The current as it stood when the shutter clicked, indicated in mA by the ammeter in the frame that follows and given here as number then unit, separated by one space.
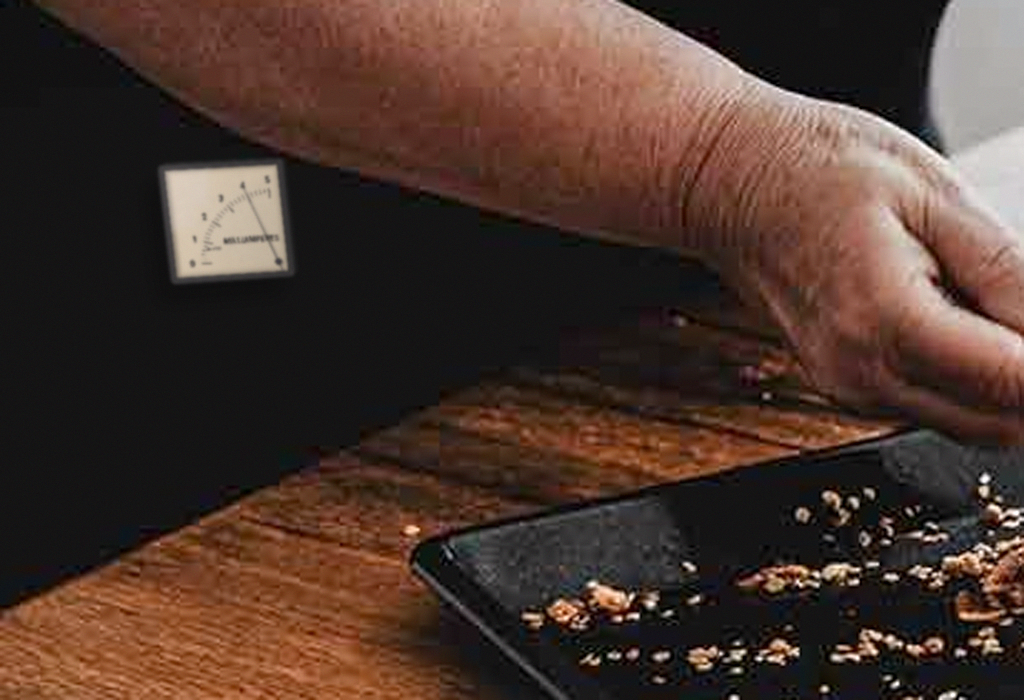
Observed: 4 mA
